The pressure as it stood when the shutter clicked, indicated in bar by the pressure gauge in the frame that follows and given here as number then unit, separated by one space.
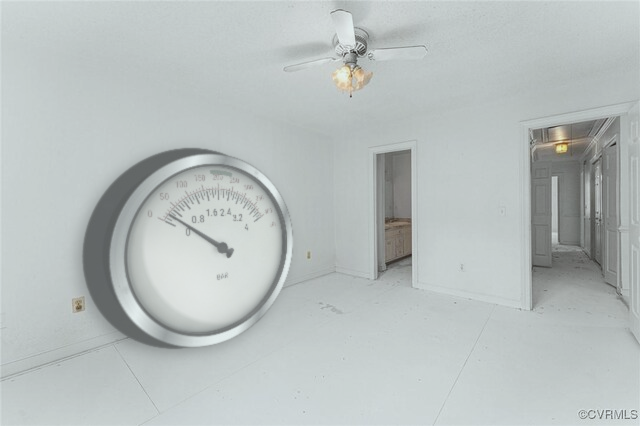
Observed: 0.2 bar
